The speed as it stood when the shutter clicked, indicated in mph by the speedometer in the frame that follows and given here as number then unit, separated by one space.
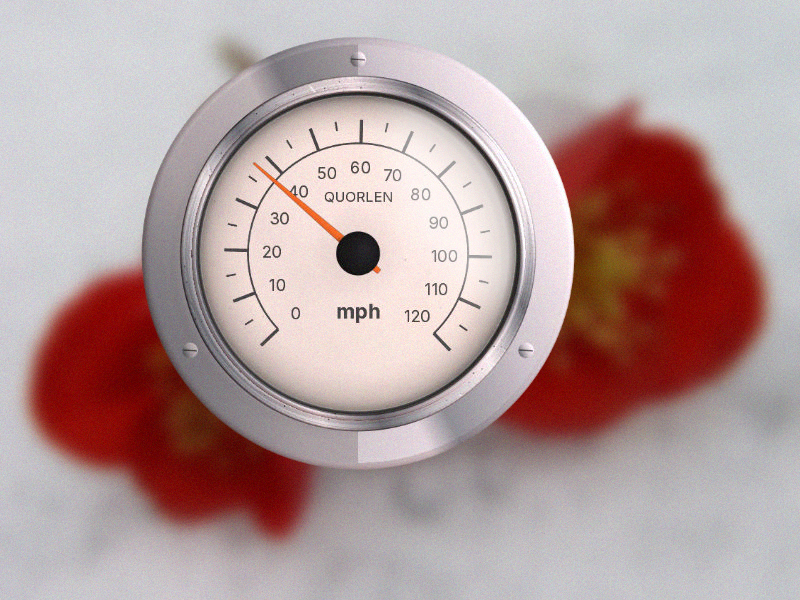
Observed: 37.5 mph
